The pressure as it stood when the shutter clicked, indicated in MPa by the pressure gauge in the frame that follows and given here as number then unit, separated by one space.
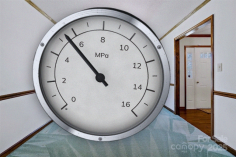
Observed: 5.5 MPa
